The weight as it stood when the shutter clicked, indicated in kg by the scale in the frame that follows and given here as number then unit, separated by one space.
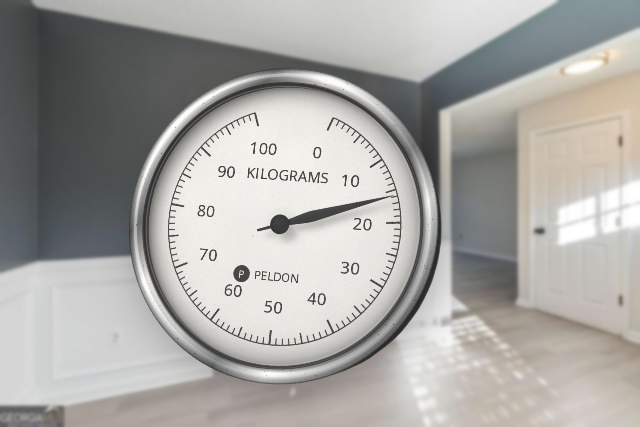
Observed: 16 kg
